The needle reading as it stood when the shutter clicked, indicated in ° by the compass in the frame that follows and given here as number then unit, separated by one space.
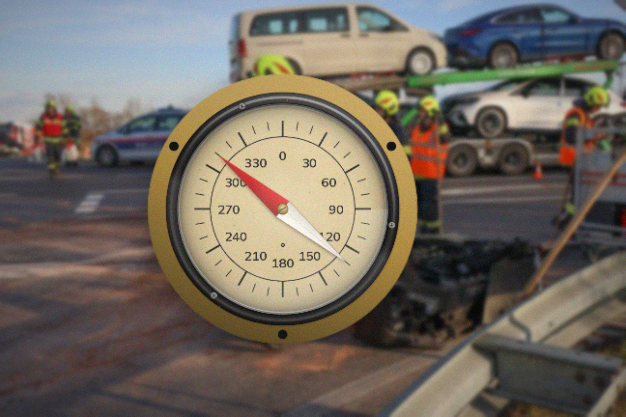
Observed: 310 °
